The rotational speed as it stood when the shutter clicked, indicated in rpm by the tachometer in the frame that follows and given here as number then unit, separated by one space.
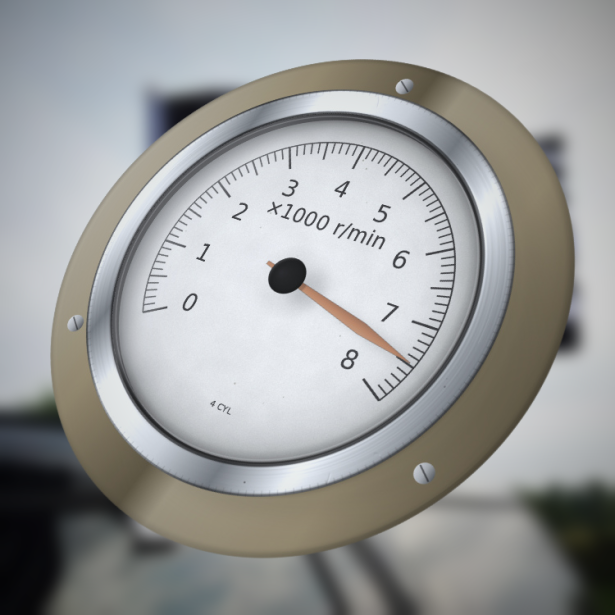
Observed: 7500 rpm
